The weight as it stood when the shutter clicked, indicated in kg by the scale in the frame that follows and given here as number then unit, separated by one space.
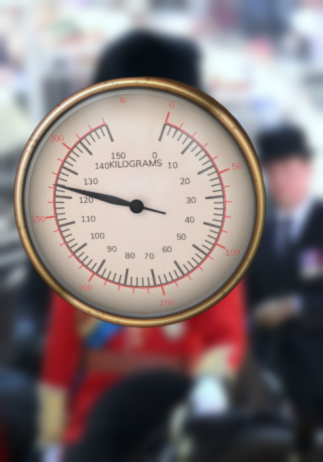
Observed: 124 kg
